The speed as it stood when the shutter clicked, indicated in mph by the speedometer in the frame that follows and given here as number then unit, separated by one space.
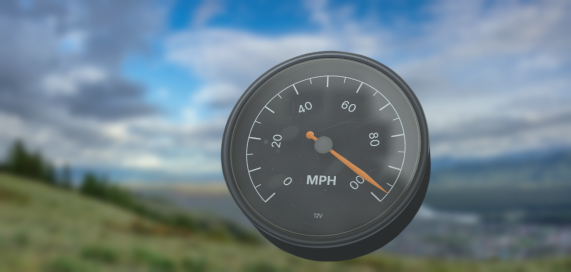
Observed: 97.5 mph
